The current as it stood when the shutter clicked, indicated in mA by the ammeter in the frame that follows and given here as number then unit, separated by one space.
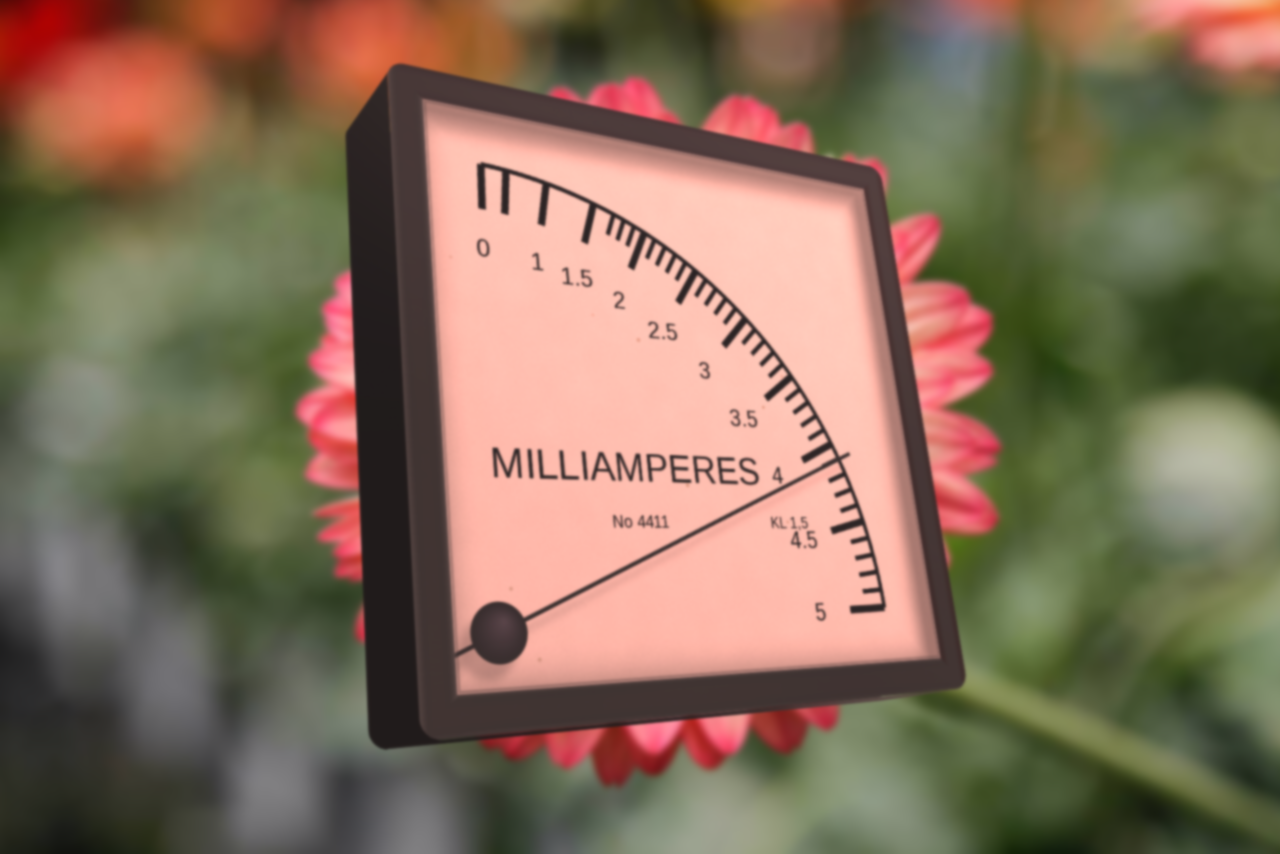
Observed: 4.1 mA
